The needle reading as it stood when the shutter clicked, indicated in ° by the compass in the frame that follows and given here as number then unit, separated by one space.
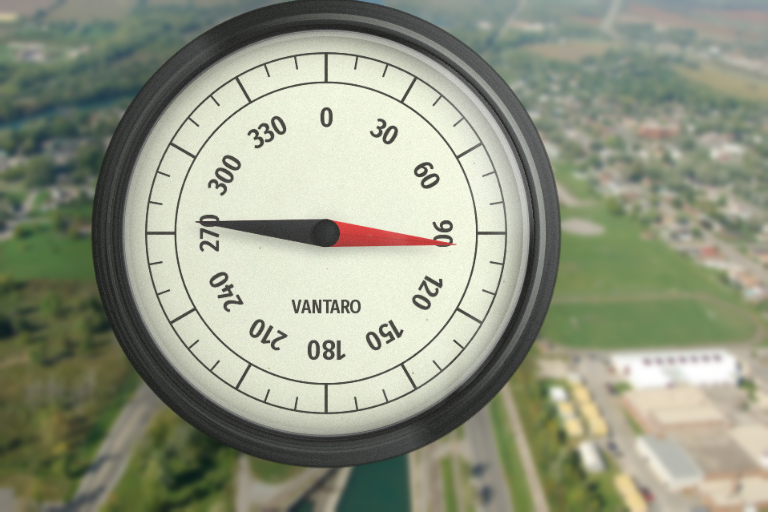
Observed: 95 °
